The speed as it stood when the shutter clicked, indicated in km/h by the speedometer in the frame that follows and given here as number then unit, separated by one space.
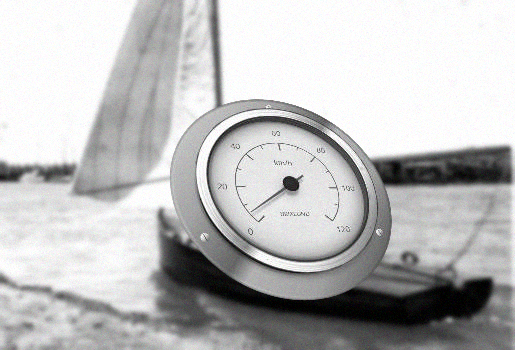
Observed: 5 km/h
